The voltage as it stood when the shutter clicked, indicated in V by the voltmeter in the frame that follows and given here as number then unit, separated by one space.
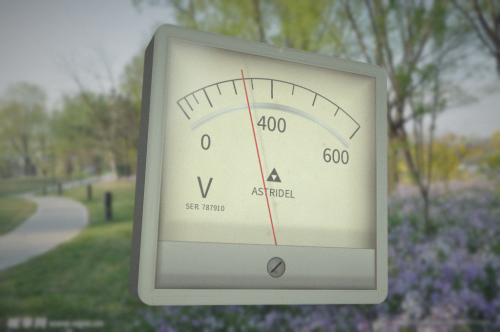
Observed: 325 V
